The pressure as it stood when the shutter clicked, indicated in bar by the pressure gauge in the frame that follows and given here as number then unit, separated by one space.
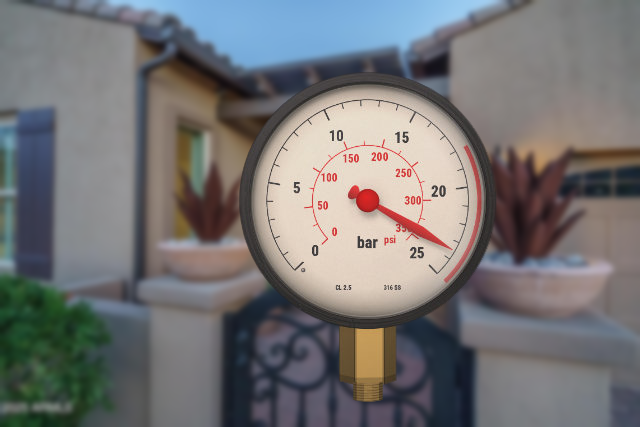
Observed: 23.5 bar
